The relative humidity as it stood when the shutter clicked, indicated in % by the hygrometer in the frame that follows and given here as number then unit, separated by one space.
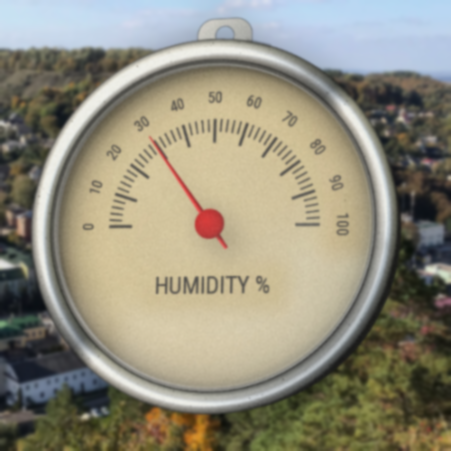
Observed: 30 %
